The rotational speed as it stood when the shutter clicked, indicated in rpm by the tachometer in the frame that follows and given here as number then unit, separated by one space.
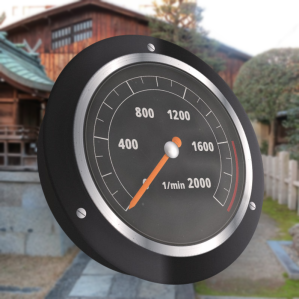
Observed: 0 rpm
